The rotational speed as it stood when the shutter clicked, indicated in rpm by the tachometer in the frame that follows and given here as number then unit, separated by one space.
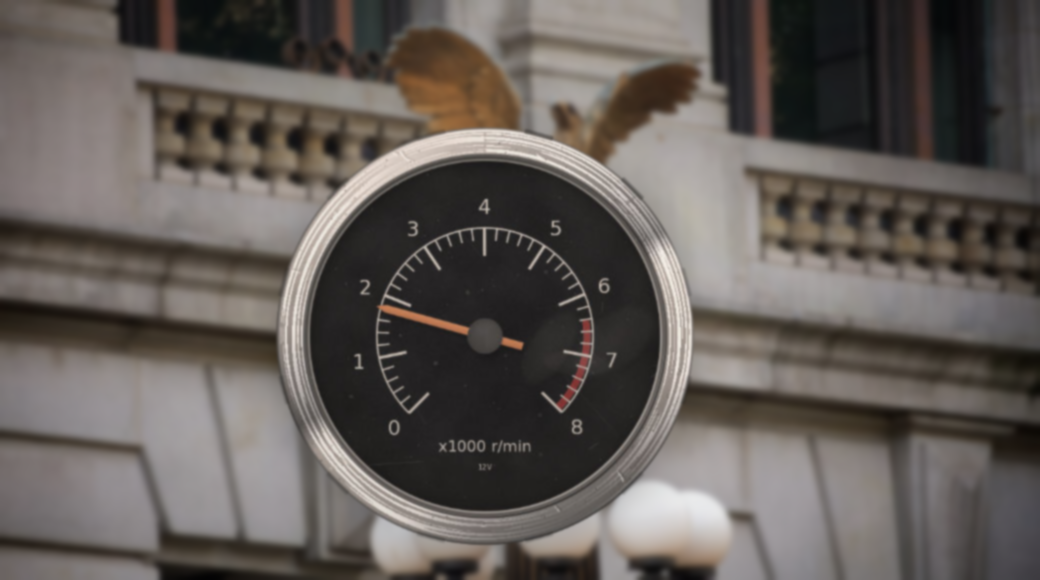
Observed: 1800 rpm
